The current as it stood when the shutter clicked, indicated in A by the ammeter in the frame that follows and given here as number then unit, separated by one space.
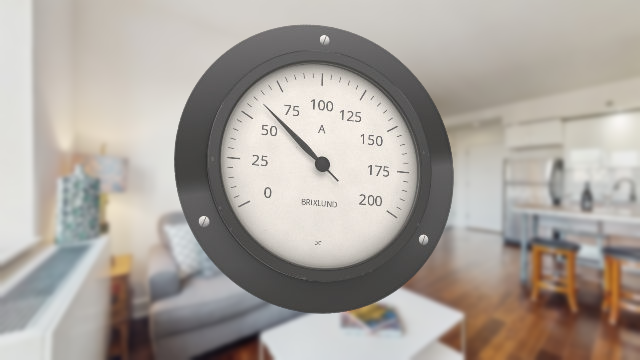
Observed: 60 A
